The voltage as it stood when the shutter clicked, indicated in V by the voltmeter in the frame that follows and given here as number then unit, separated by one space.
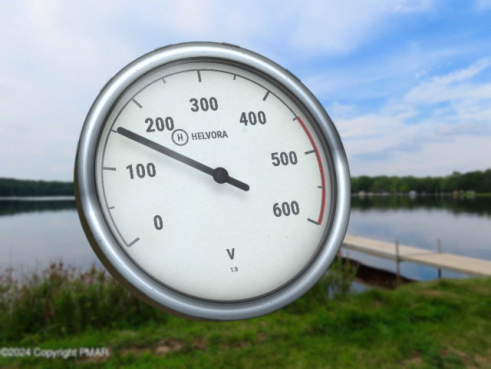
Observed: 150 V
